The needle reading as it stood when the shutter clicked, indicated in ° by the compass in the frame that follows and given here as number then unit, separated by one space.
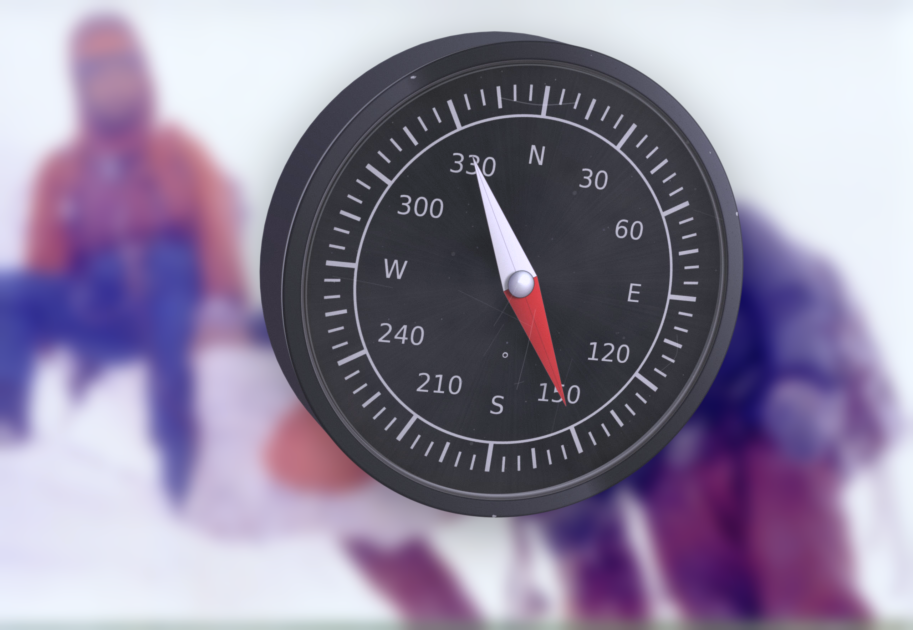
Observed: 150 °
